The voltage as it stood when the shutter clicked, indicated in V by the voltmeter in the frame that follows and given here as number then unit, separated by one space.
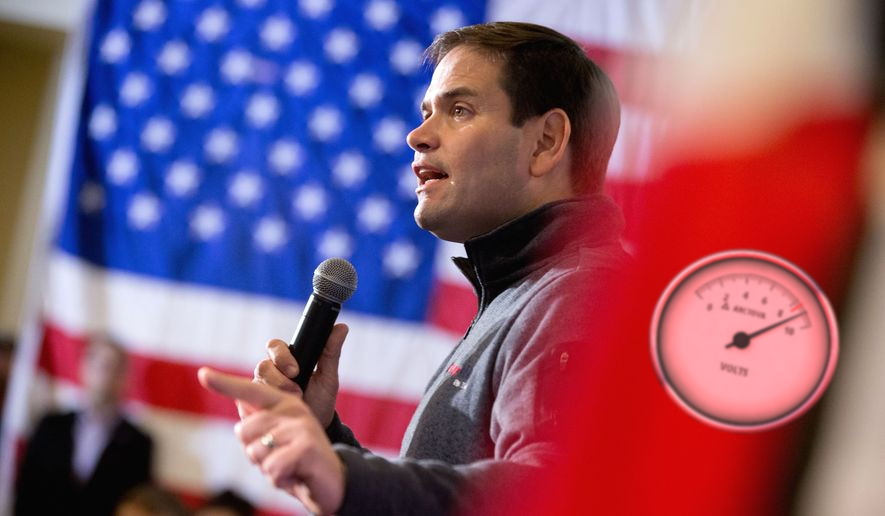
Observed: 9 V
